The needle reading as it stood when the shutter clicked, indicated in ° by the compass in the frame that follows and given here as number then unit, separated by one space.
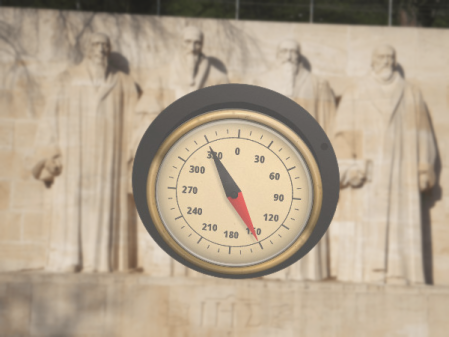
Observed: 150 °
